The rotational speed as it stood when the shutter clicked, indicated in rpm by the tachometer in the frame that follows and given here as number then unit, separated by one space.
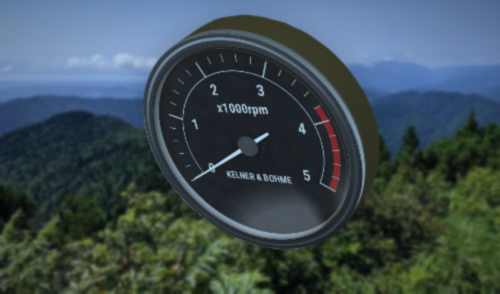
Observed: 0 rpm
